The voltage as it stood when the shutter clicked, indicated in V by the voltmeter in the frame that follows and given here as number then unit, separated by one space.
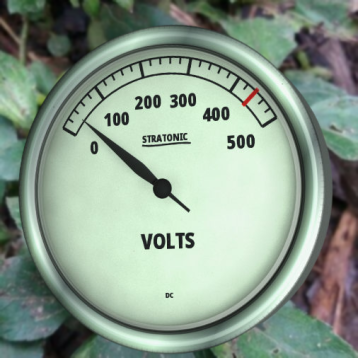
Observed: 40 V
